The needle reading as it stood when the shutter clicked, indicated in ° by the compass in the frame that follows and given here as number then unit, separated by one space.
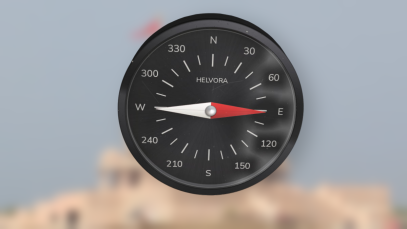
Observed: 90 °
